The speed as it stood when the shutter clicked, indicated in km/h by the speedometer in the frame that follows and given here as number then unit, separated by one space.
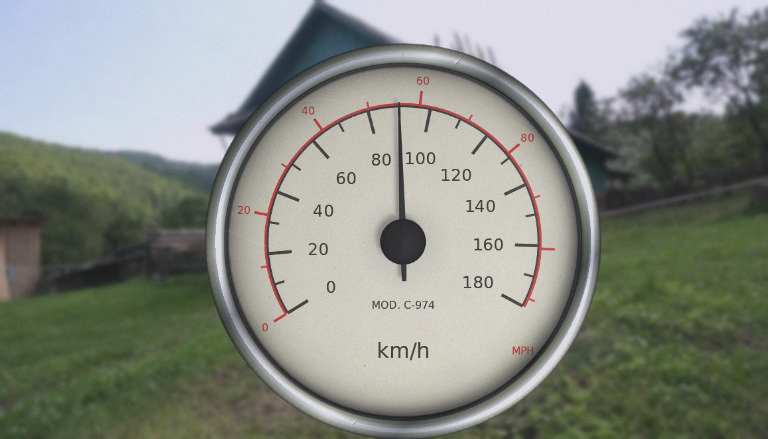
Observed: 90 km/h
